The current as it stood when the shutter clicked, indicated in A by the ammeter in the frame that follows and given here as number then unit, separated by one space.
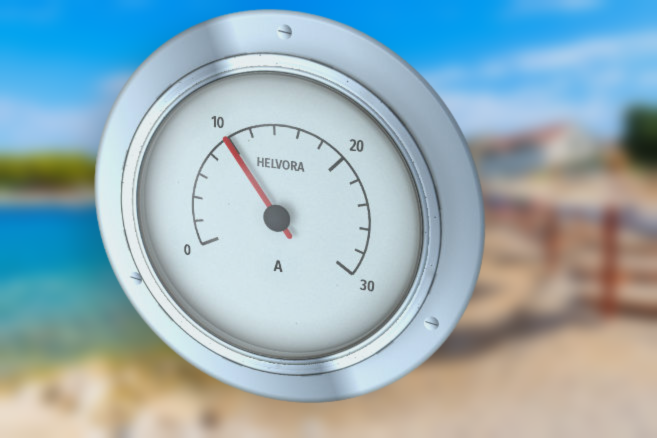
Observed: 10 A
